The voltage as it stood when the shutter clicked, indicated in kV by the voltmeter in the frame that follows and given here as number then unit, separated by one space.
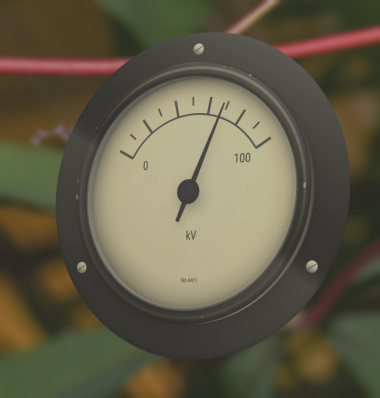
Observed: 70 kV
